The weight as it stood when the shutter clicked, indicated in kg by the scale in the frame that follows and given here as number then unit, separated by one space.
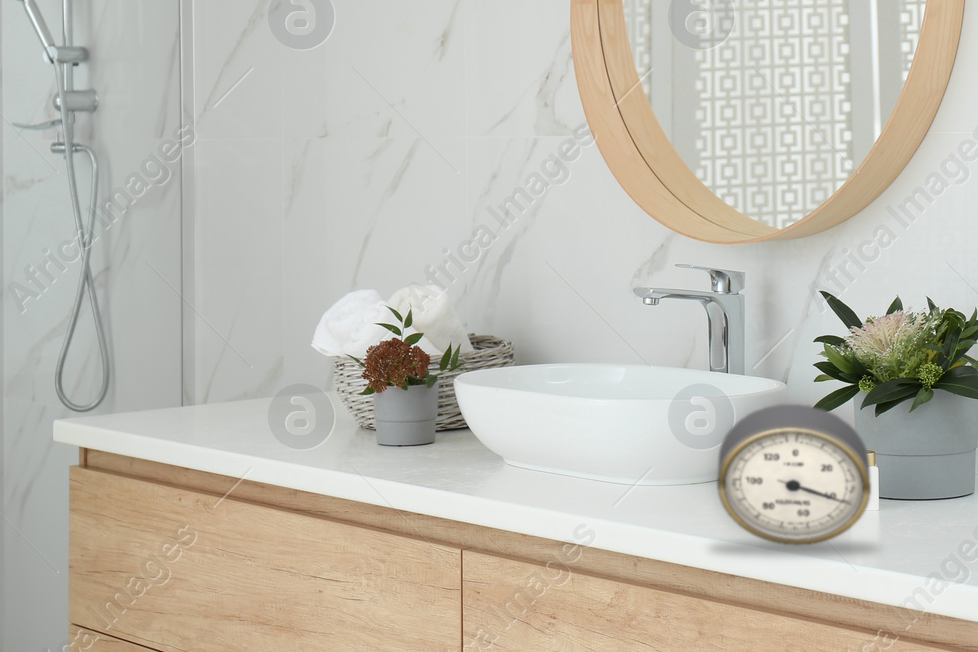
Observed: 40 kg
